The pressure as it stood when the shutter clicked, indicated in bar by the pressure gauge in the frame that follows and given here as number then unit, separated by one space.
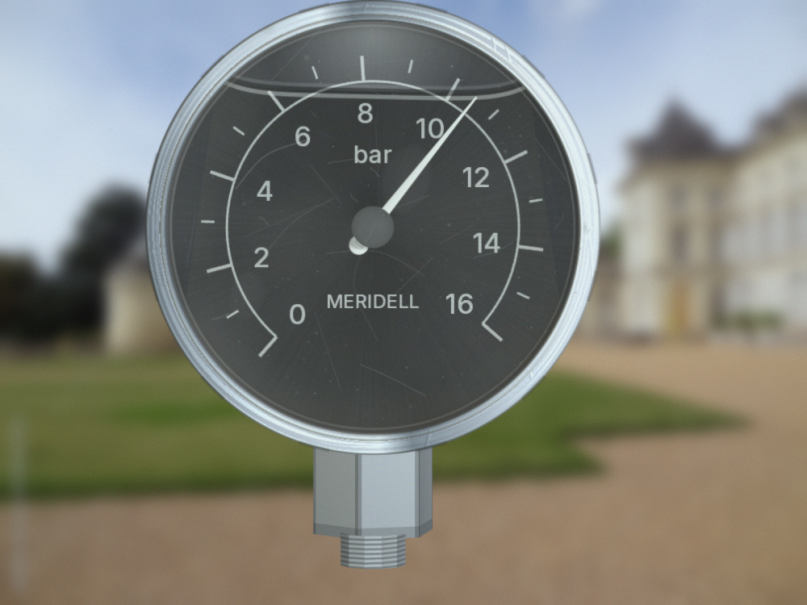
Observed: 10.5 bar
